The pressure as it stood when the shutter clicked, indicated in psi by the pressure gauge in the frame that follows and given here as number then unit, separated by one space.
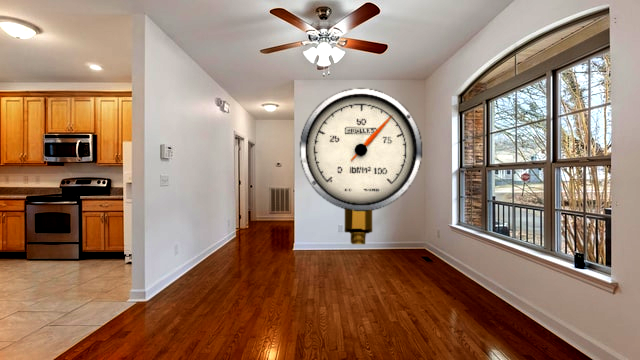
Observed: 65 psi
